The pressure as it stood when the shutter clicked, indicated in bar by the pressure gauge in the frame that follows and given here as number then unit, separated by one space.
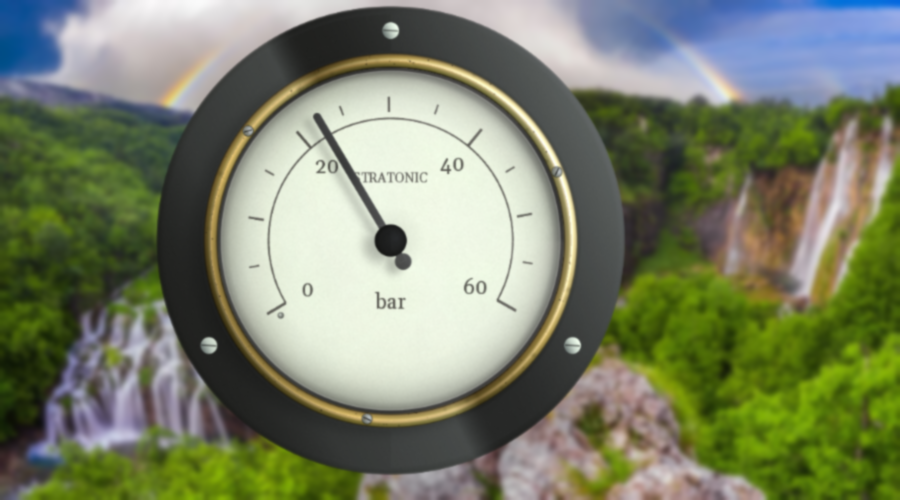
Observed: 22.5 bar
